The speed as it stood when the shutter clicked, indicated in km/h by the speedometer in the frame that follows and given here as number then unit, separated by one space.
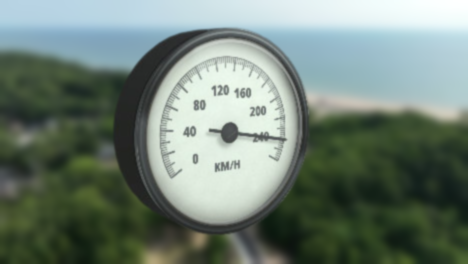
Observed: 240 km/h
